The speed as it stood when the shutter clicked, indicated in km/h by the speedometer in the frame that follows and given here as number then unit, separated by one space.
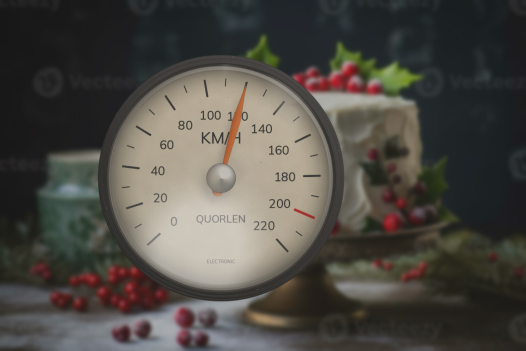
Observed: 120 km/h
